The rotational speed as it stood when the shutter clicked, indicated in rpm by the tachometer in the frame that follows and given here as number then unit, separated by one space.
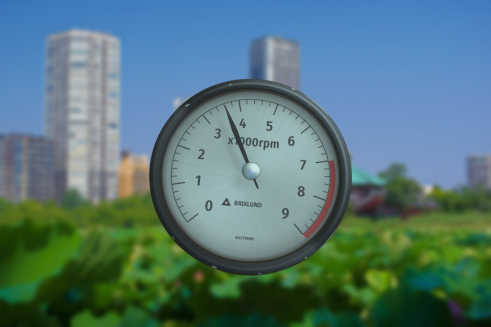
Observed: 3600 rpm
